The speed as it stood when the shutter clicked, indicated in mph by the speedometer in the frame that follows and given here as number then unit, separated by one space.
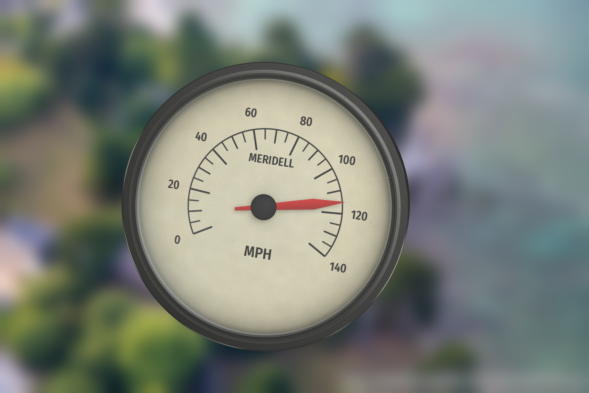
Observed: 115 mph
